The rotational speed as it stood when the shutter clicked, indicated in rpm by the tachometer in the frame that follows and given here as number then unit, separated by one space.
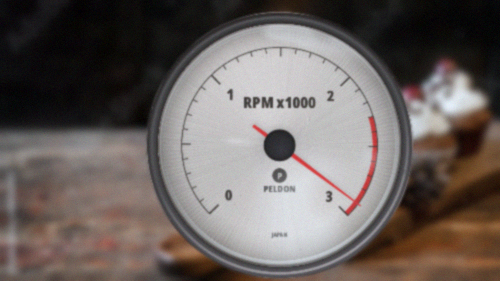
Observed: 2900 rpm
